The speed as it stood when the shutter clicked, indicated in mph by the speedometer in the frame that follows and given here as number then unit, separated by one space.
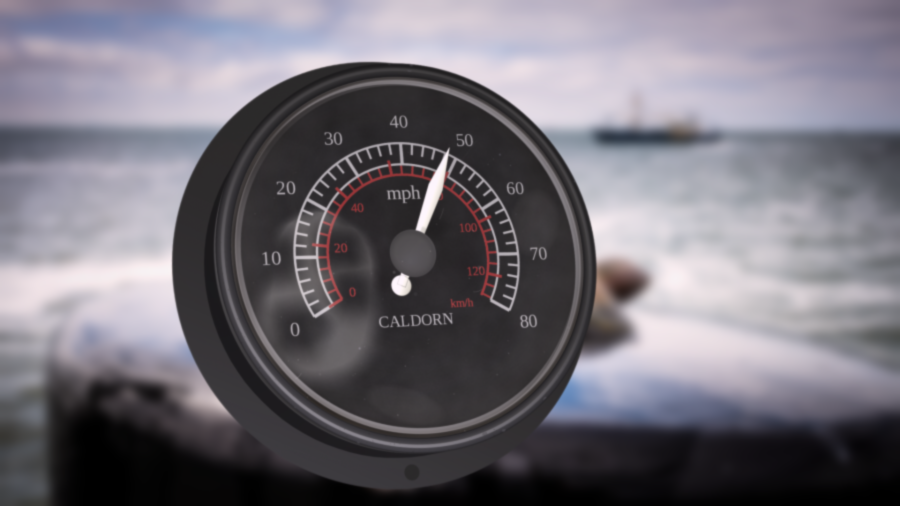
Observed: 48 mph
